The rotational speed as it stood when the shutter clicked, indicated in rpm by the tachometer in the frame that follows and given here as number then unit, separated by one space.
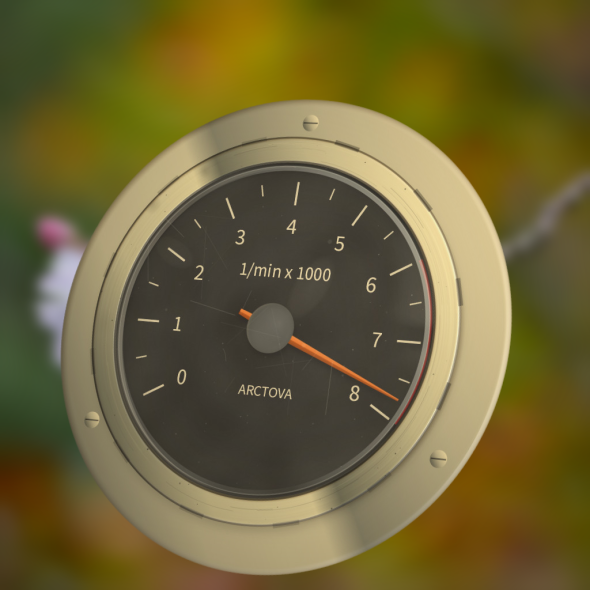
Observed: 7750 rpm
